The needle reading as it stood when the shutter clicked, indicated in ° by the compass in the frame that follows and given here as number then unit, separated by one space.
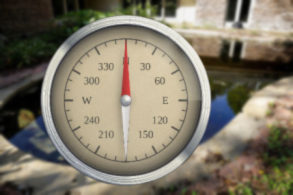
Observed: 0 °
